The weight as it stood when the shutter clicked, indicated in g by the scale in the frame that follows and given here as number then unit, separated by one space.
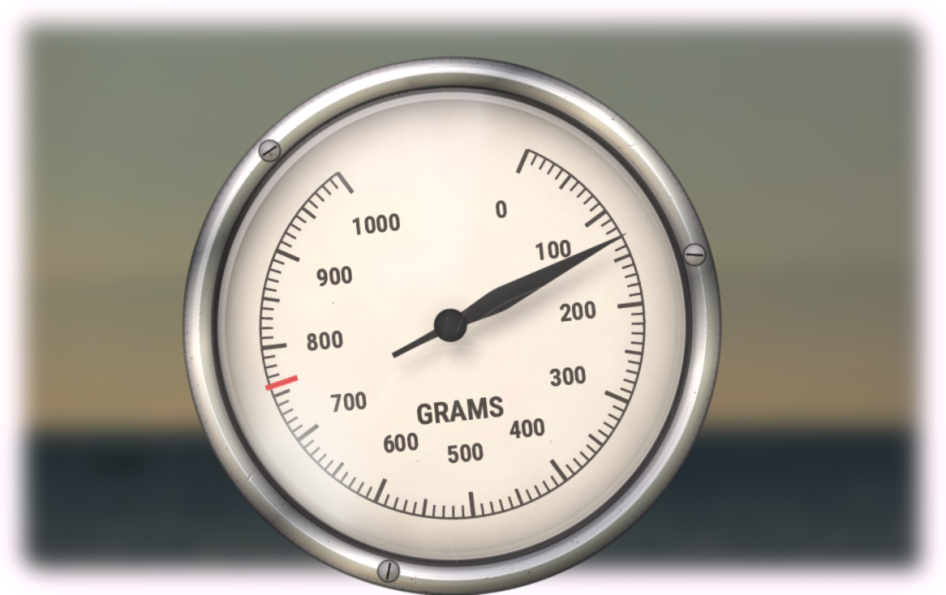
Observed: 130 g
